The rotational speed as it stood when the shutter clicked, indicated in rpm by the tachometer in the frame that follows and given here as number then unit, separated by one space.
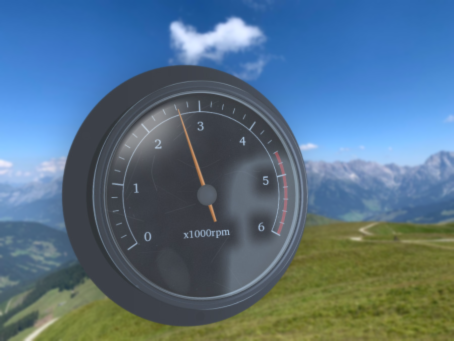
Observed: 2600 rpm
